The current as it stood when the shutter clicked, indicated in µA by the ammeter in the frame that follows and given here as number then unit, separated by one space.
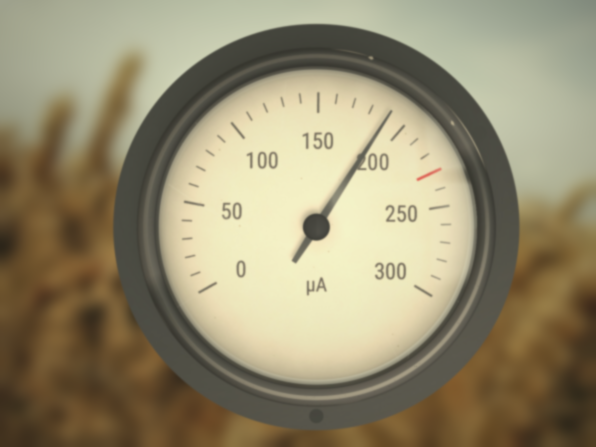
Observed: 190 µA
